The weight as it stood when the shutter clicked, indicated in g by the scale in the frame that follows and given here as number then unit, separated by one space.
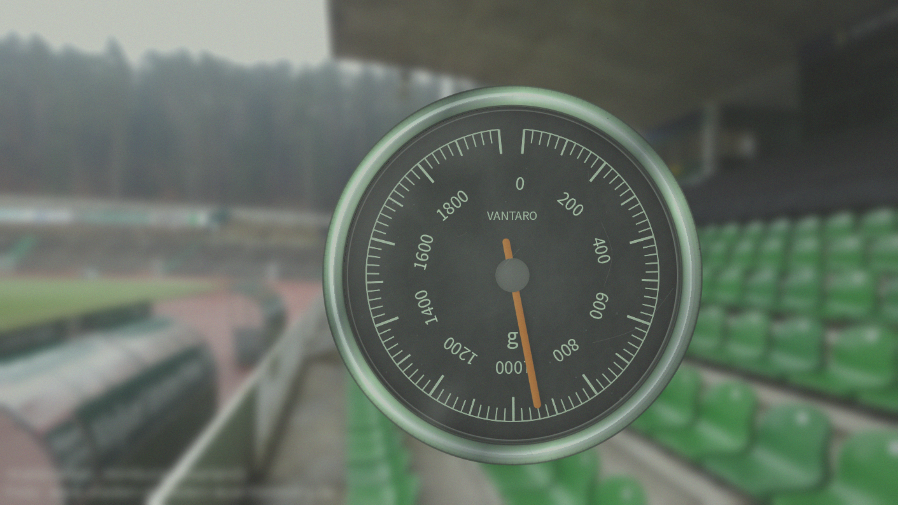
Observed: 940 g
